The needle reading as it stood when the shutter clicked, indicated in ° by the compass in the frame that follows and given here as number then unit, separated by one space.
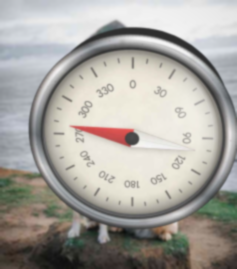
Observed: 280 °
